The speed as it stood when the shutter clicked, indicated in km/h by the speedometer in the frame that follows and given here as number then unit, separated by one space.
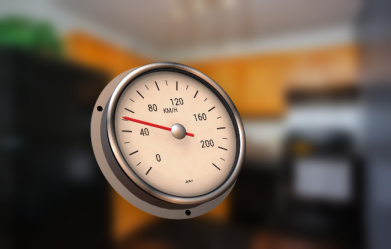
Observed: 50 km/h
